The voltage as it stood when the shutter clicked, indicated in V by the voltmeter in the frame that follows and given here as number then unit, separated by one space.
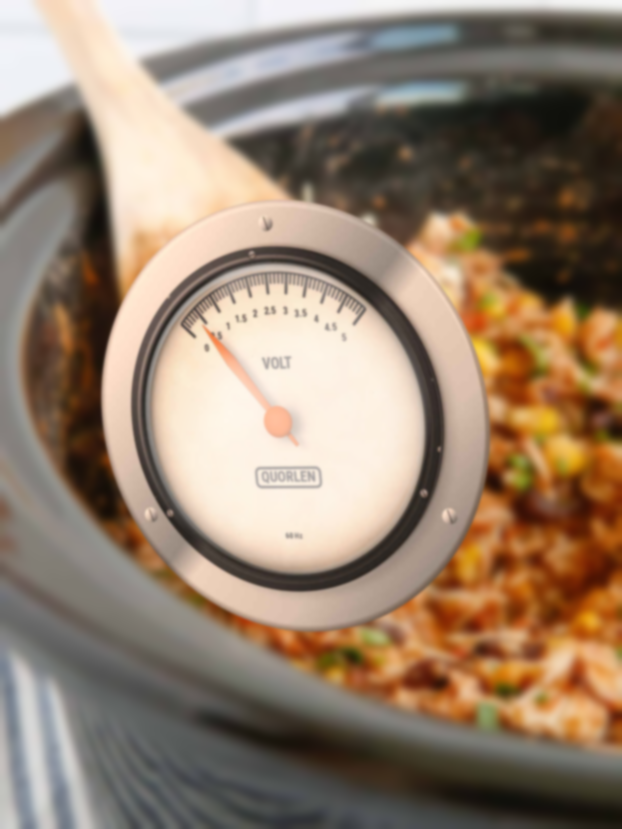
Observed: 0.5 V
